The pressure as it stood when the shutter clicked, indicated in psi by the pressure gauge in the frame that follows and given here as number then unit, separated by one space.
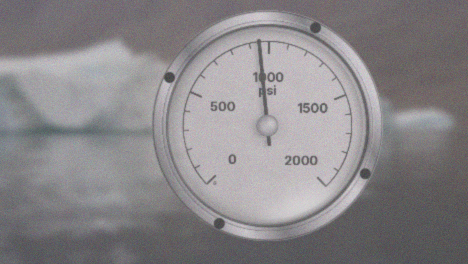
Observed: 950 psi
